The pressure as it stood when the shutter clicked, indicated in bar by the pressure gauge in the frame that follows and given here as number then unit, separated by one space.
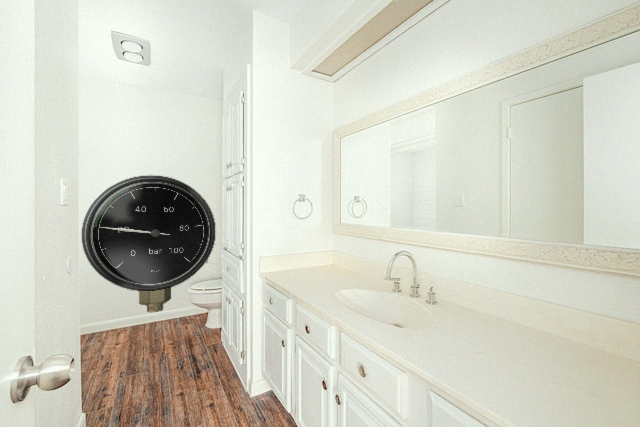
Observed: 20 bar
